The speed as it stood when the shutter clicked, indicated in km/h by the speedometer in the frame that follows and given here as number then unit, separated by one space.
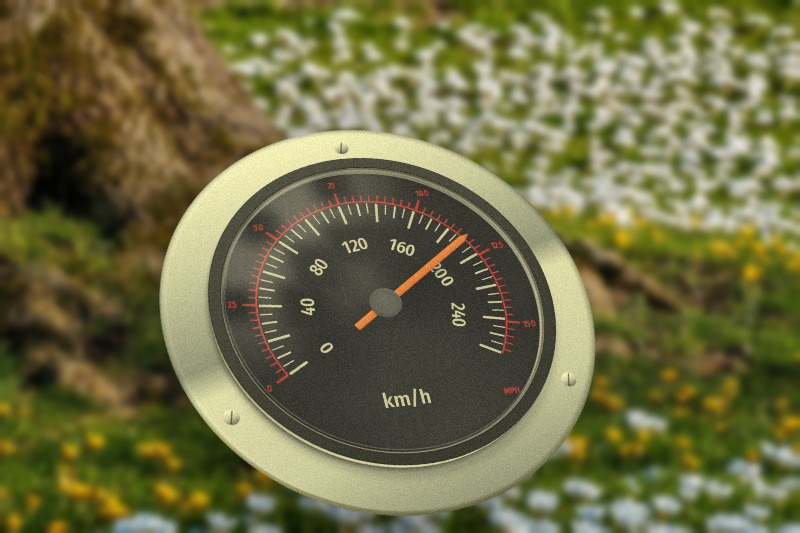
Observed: 190 km/h
